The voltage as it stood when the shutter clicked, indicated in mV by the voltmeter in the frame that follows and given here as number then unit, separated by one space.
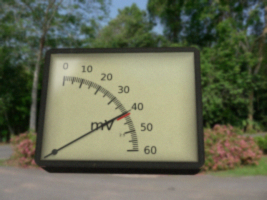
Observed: 40 mV
